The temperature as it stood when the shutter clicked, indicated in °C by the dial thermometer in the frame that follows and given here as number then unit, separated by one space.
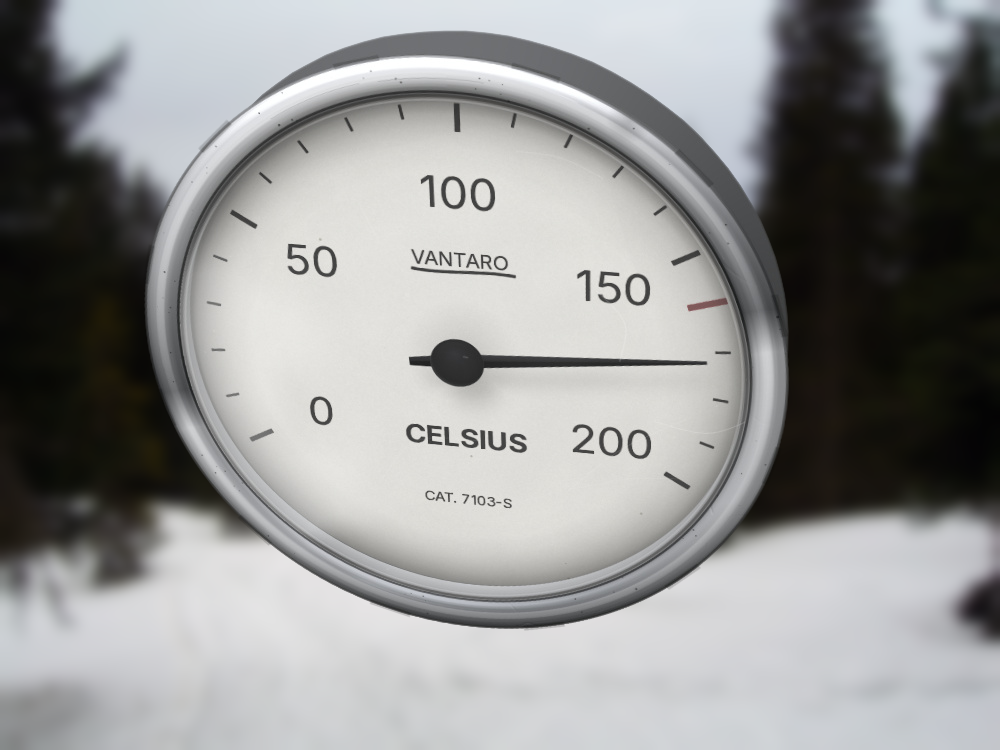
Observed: 170 °C
